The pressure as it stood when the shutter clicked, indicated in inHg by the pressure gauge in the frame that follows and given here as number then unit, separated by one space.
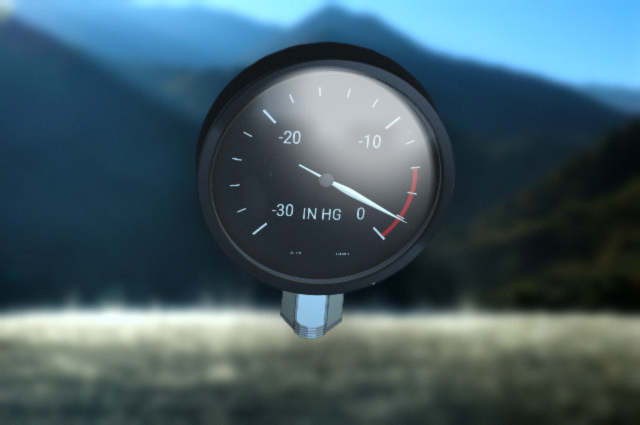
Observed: -2 inHg
